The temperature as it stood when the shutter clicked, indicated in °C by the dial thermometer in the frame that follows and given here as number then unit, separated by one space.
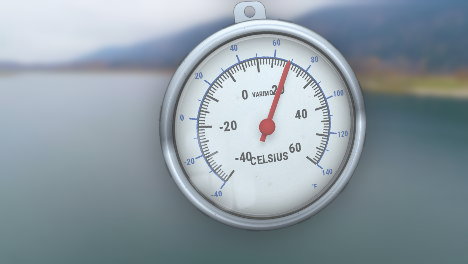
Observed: 20 °C
